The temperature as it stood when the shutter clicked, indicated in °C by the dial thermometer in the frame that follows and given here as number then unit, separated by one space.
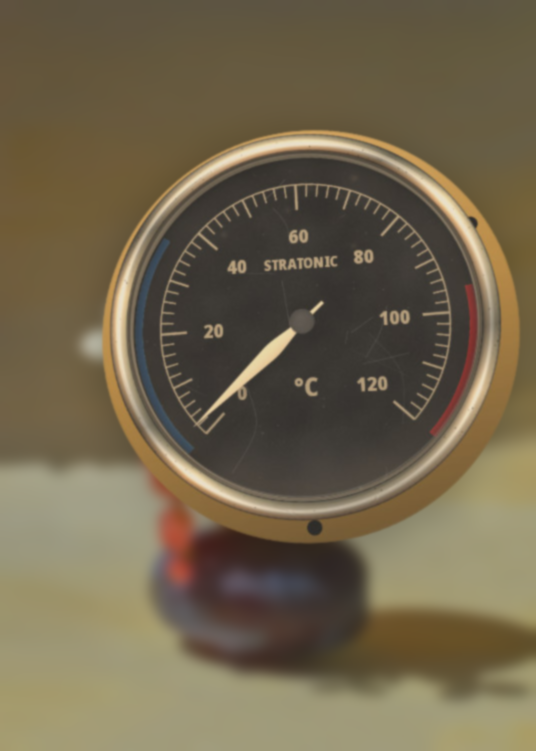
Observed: 2 °C
